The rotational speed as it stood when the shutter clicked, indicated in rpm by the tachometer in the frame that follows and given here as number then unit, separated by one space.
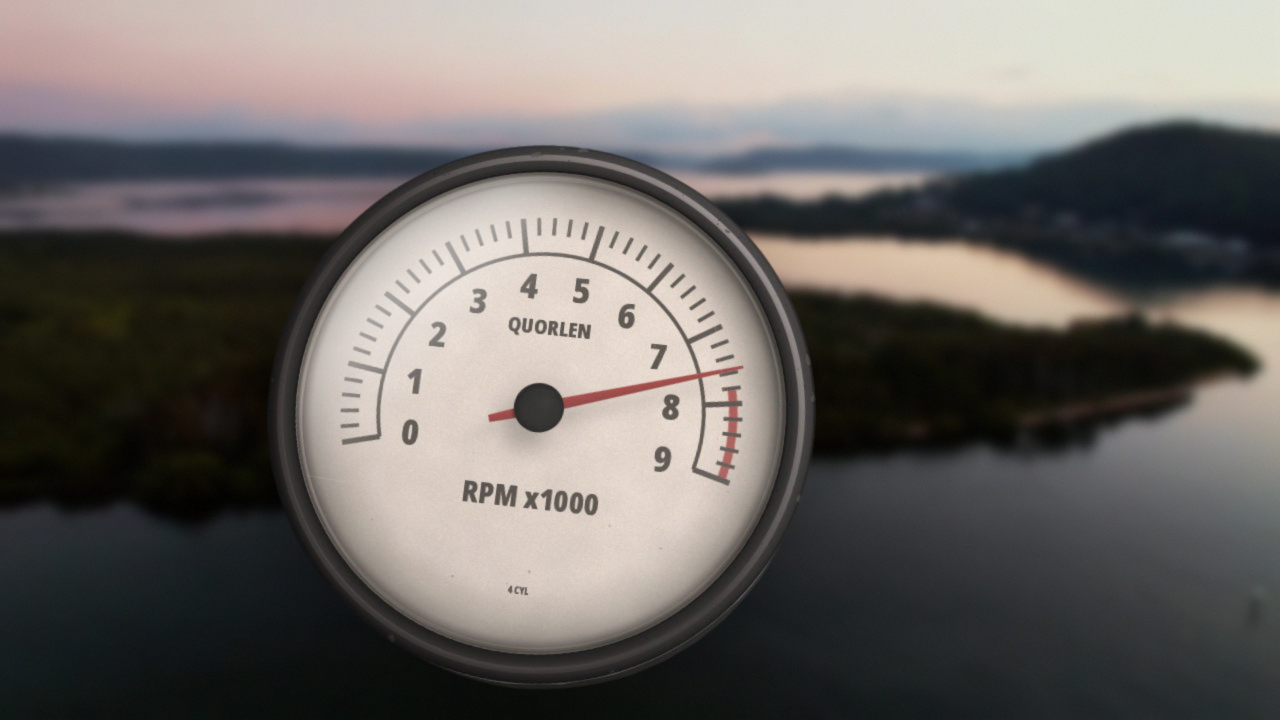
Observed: 7600 rpm
